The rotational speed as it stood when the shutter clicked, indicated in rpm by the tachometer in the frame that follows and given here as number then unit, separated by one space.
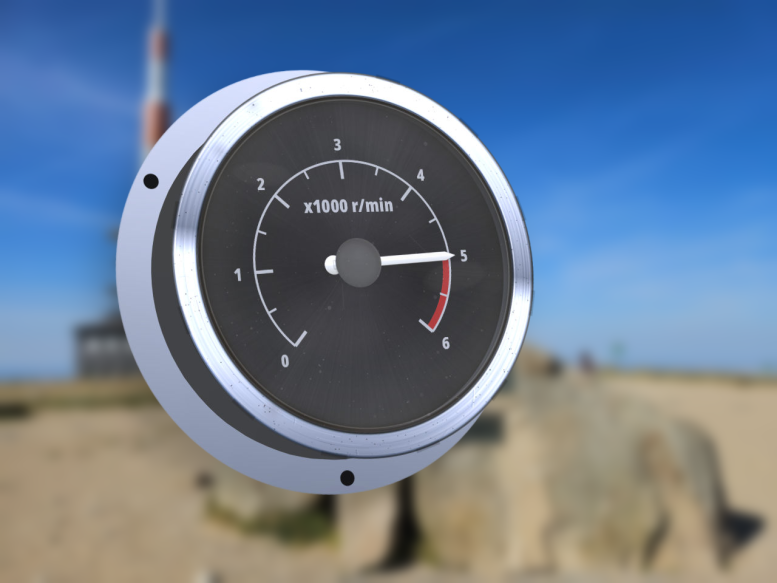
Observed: 5000 rpm
